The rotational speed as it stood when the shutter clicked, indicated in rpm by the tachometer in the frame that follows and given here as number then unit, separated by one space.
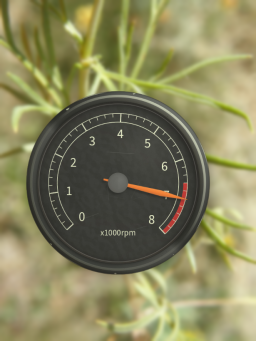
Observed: 7000 rpm
